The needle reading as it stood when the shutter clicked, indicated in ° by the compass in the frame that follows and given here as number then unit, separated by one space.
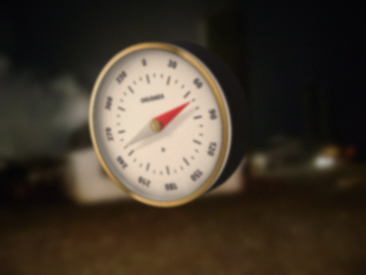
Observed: 70 °
